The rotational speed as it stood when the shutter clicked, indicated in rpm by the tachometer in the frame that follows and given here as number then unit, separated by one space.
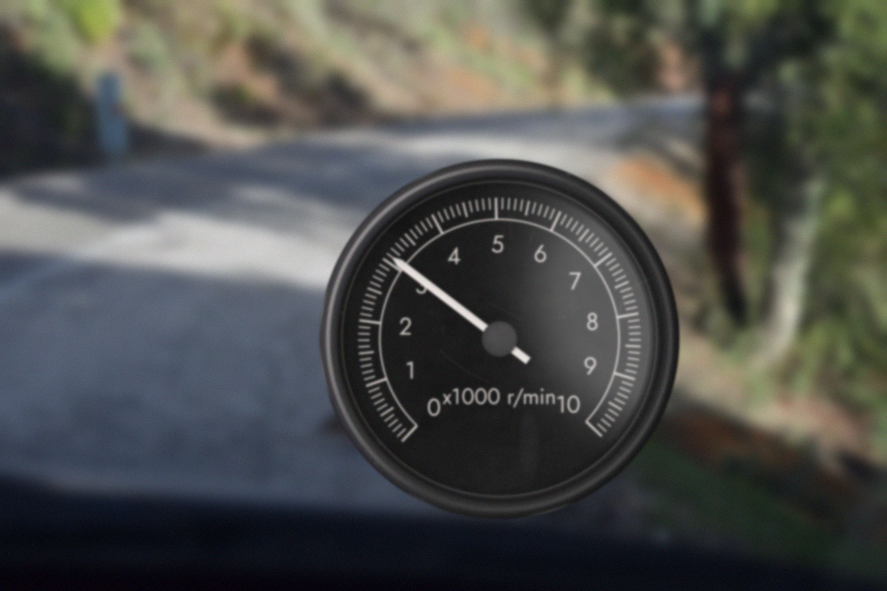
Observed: 3100 rpm
